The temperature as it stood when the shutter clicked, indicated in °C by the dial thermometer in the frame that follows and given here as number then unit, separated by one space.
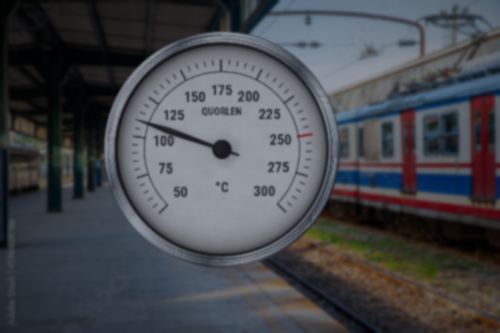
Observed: 110 °C
